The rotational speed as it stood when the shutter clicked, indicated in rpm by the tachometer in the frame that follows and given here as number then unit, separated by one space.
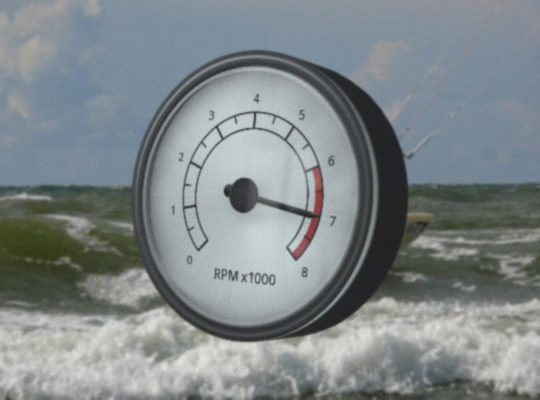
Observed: 7000 rpm
